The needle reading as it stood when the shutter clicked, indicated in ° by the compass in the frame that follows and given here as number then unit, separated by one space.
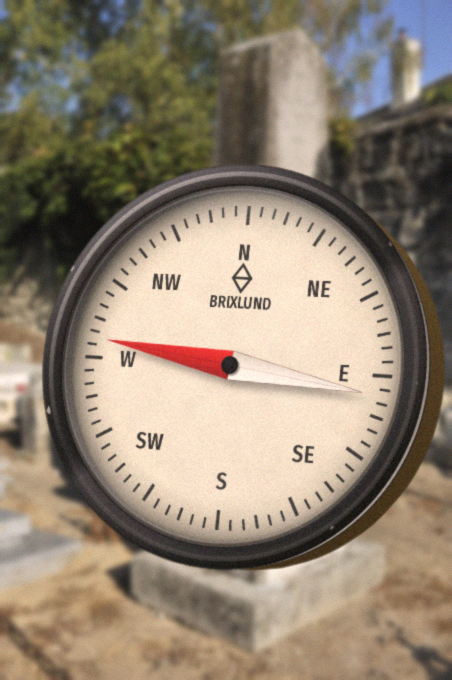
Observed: 277.5 °
